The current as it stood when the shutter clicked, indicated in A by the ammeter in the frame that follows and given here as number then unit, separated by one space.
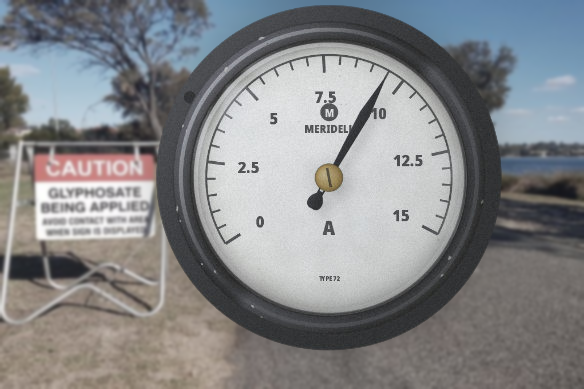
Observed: 9.5 A
